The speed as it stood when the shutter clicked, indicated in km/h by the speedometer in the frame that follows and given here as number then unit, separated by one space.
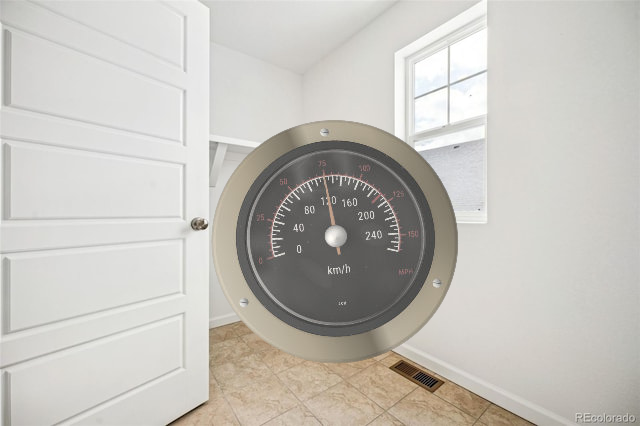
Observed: 120 km/h
